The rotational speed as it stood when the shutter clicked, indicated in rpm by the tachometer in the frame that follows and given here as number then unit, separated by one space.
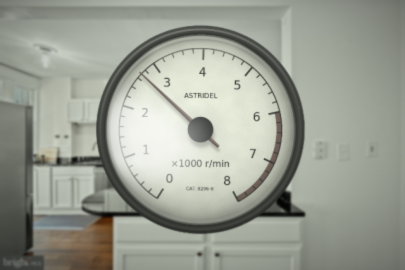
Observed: 2700 rpm
